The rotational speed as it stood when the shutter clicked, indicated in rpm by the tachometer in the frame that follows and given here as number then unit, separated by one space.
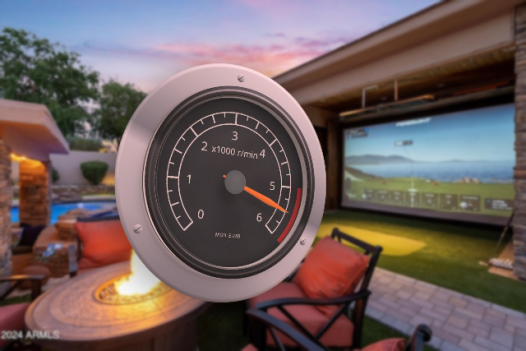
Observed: 5500 rpm
